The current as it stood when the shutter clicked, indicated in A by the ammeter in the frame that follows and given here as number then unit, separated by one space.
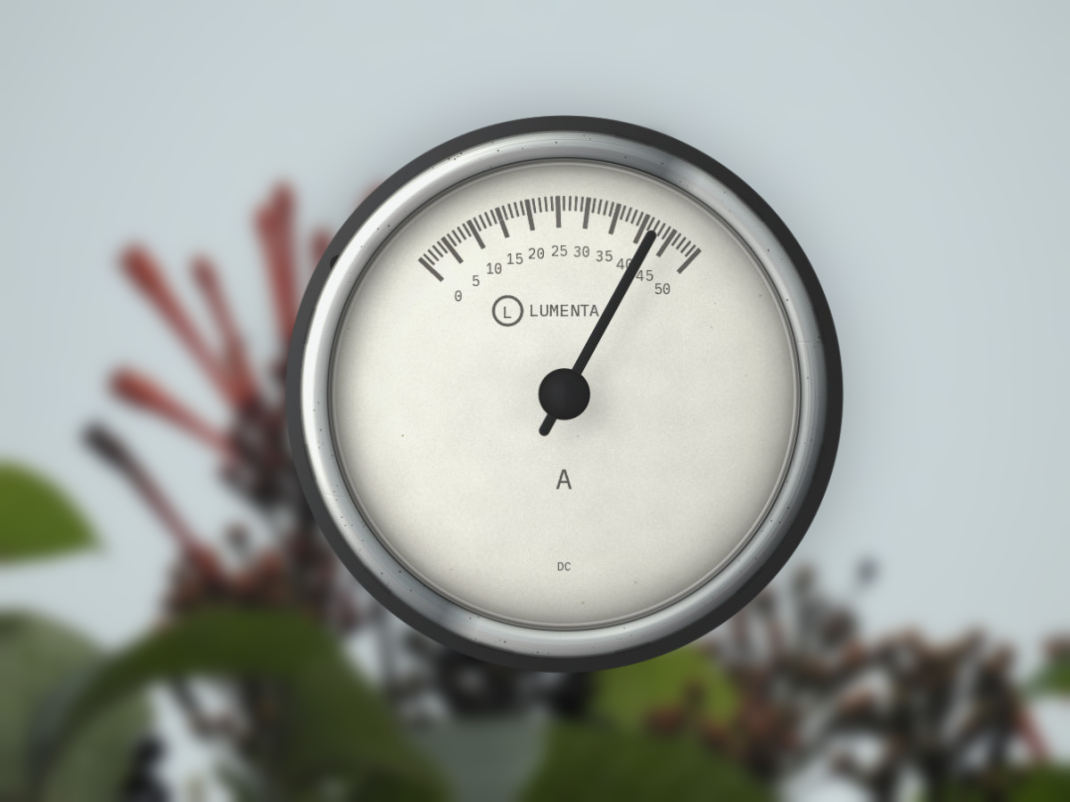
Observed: 42 A
